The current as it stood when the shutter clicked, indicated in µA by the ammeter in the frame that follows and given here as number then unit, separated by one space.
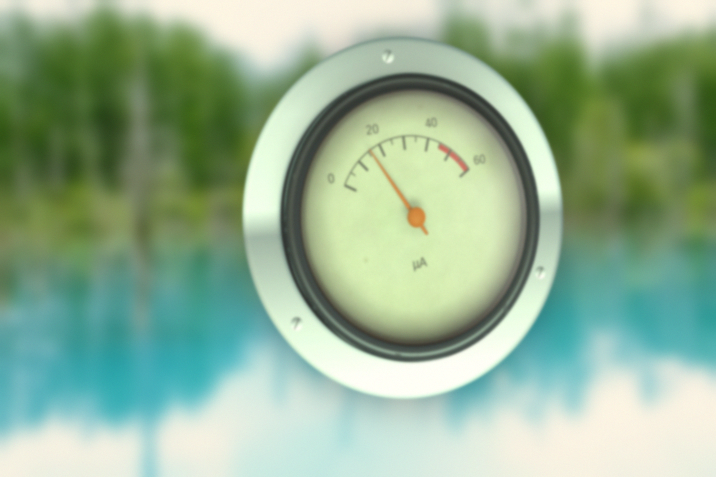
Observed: 15 µA
